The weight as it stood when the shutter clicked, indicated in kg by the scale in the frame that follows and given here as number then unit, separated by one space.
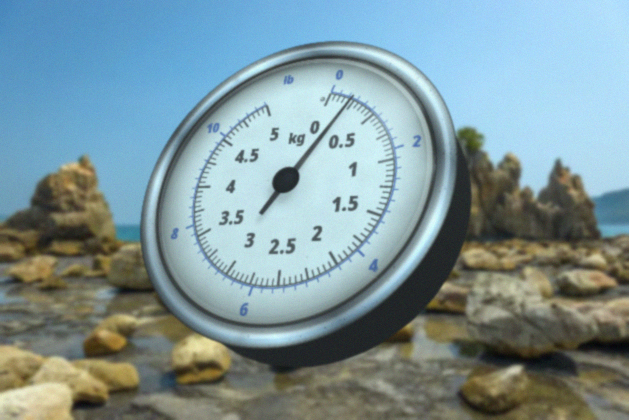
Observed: 0.25 kg
